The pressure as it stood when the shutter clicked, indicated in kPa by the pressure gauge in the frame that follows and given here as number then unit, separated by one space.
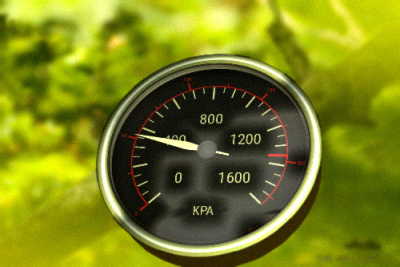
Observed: 350 kPa
